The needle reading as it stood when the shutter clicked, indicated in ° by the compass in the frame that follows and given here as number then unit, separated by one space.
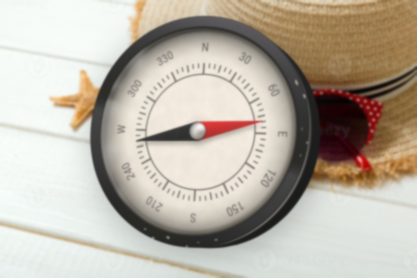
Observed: 80 °
